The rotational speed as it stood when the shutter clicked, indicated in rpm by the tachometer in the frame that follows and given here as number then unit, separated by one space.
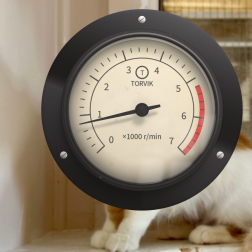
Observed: 800 rpm
